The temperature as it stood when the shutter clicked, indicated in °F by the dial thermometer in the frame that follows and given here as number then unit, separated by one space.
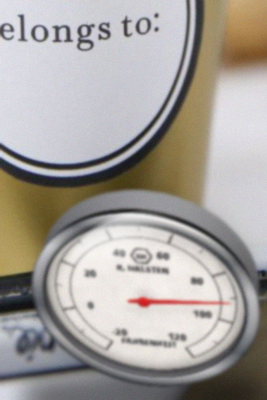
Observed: 90 °F
